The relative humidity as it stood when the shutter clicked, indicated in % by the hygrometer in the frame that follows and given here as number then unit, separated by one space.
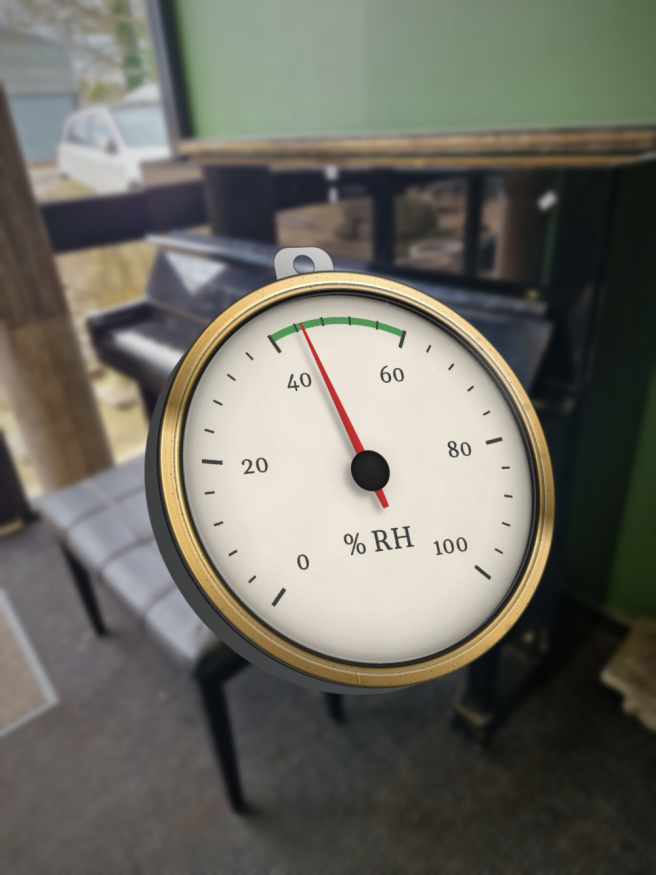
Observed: 44 %
